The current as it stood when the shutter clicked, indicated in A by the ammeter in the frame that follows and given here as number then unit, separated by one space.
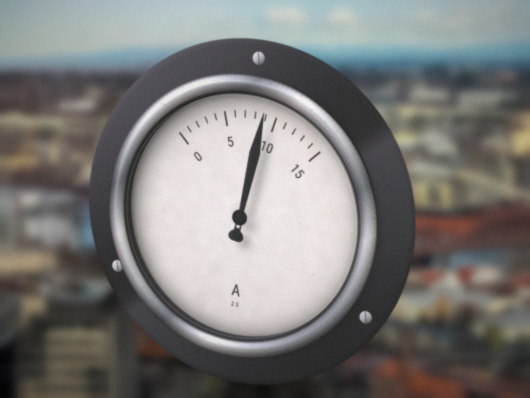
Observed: 9 A
